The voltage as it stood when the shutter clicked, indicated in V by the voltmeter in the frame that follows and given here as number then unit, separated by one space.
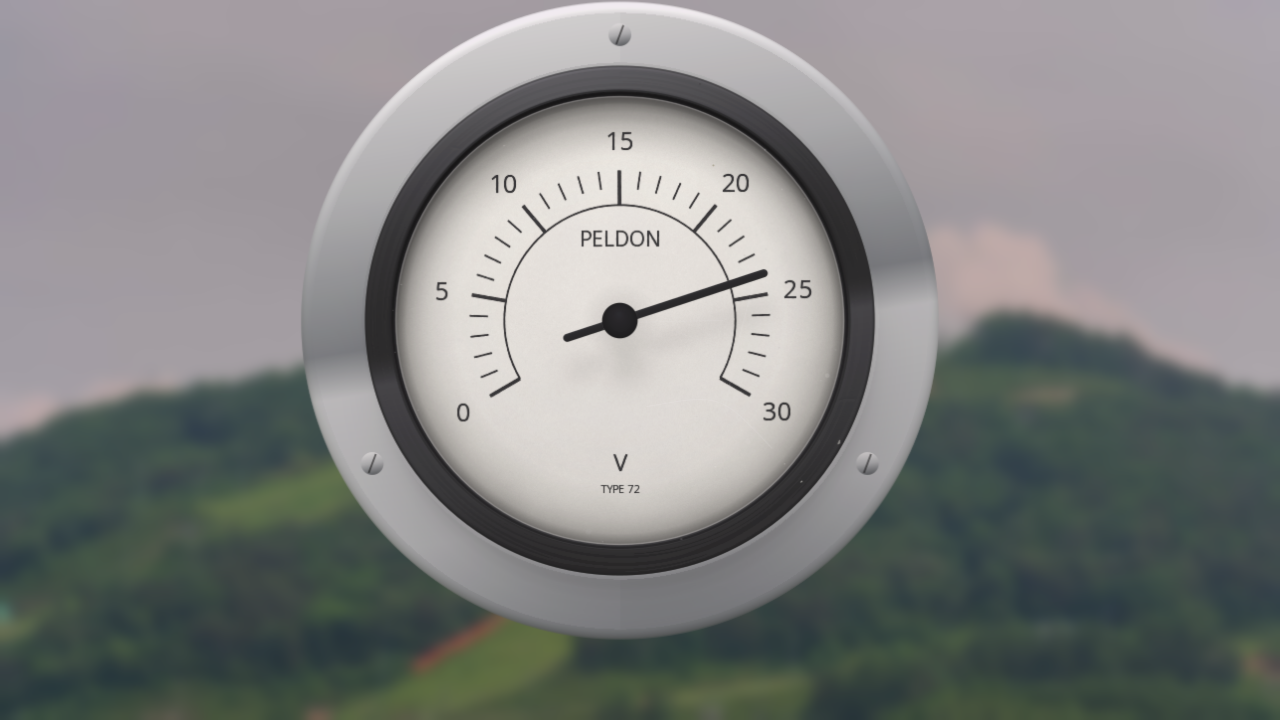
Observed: 24 V
